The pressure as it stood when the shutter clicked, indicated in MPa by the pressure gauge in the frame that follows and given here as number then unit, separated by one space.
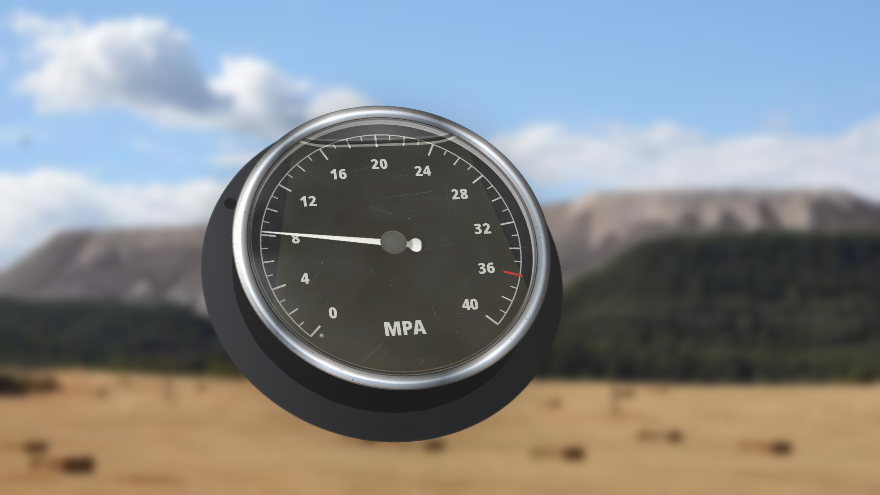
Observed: 8 MPa
